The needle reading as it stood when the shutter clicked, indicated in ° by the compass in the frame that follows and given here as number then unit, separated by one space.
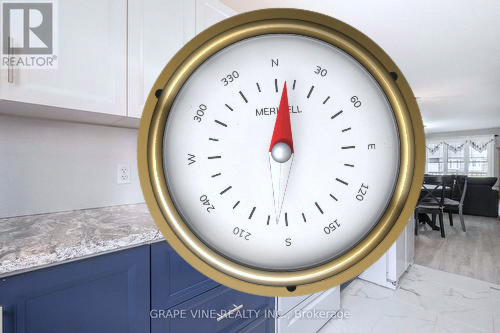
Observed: 7.5 °
